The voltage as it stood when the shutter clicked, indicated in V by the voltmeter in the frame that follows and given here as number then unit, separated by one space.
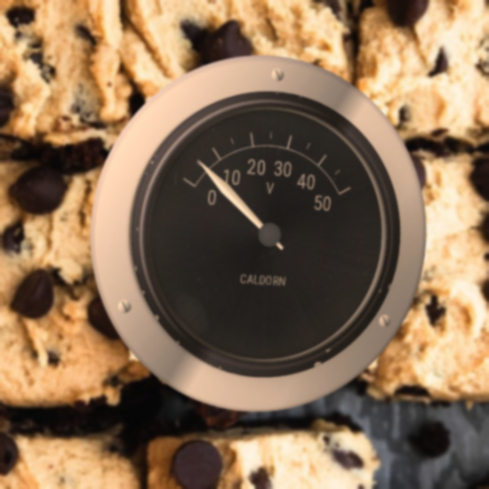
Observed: 5 V
